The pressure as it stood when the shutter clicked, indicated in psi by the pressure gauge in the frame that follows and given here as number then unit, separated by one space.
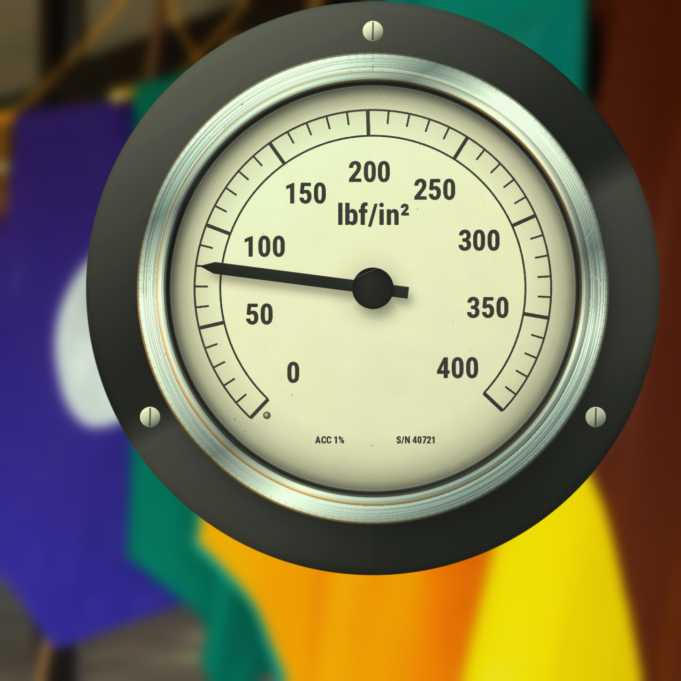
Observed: 80 psi
